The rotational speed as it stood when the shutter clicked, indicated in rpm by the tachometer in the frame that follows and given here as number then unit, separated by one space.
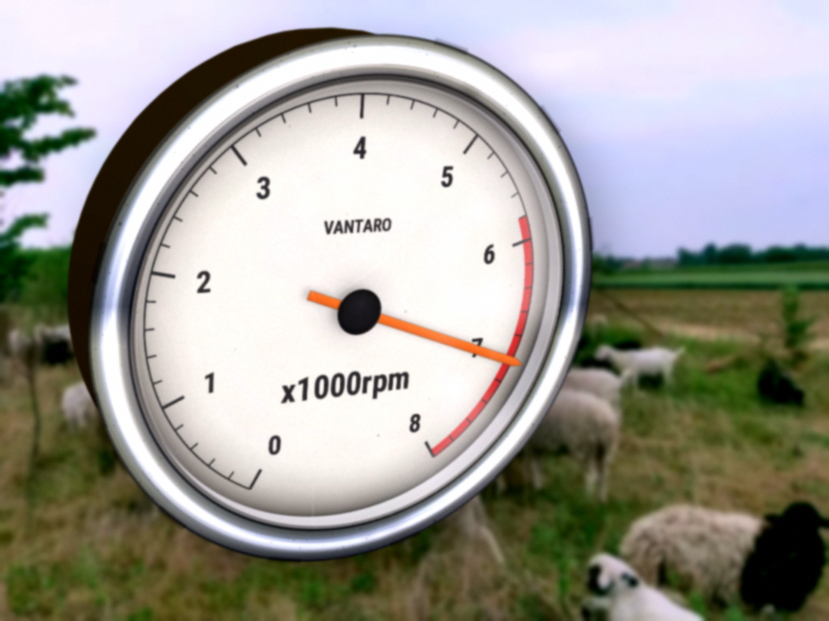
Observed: 7000 rpm
